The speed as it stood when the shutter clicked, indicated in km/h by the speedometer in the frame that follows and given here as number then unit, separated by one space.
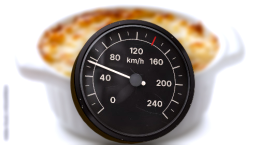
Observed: 55 km/h
